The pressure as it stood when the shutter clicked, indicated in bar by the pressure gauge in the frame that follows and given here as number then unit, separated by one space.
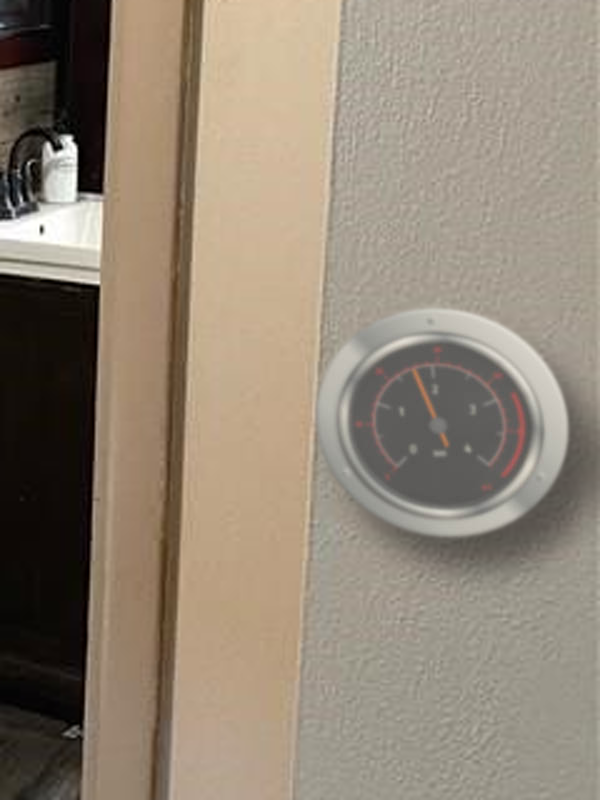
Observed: 1.75 bar
